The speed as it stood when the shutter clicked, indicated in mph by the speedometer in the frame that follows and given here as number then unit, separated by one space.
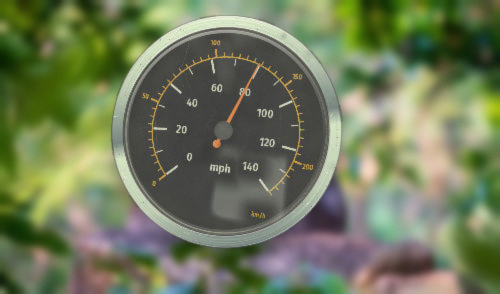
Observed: 80 mph
